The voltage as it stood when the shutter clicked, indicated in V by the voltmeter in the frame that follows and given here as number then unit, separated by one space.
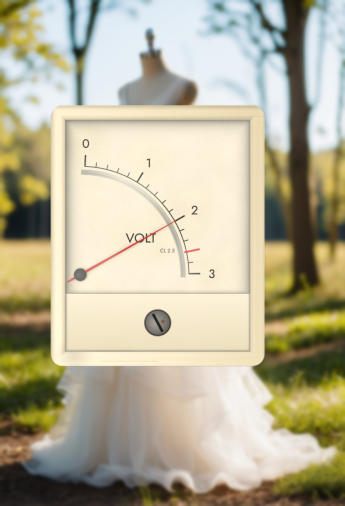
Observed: 2 V
